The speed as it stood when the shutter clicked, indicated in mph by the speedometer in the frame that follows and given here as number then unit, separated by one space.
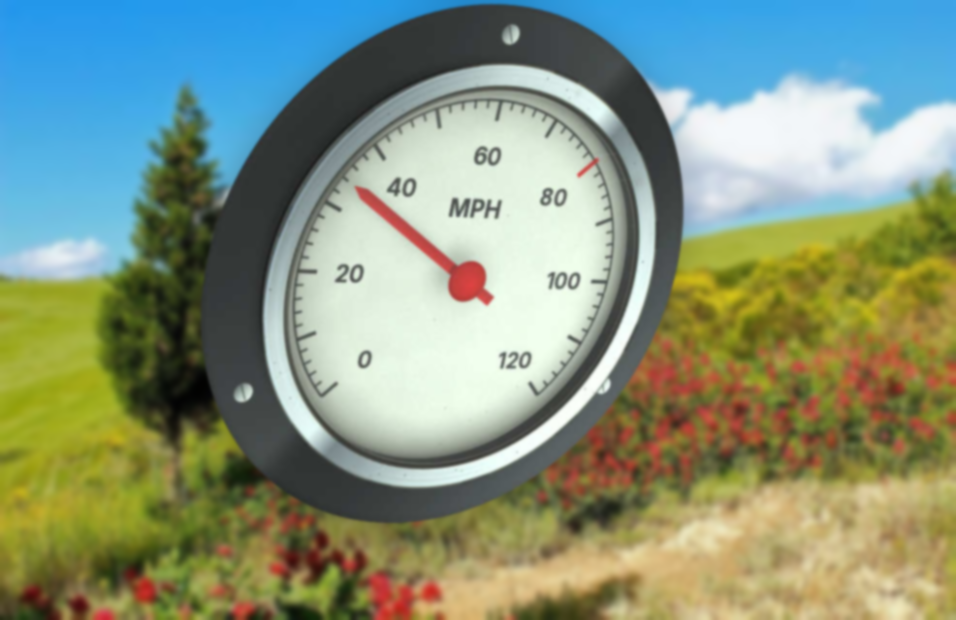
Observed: 34 mph
